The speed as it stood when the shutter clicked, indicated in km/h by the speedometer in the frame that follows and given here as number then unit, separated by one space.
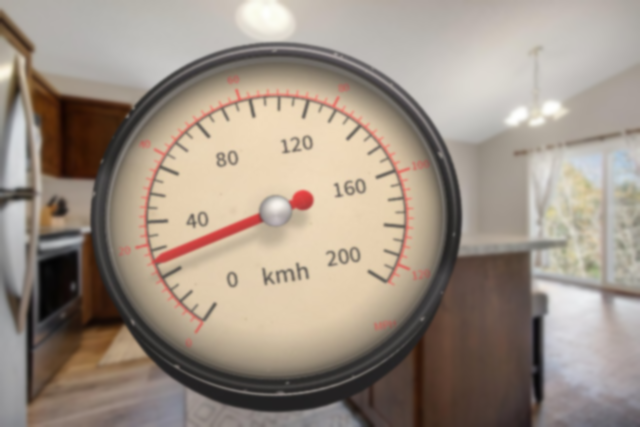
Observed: 25 km/h
